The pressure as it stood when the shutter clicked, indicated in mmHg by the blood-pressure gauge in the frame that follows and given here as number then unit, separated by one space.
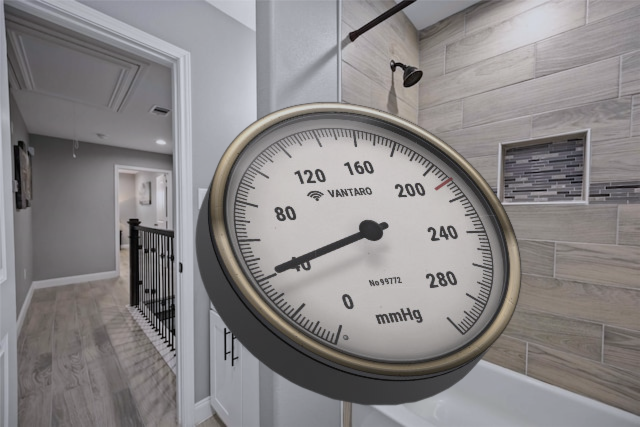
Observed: 40 mmHg
